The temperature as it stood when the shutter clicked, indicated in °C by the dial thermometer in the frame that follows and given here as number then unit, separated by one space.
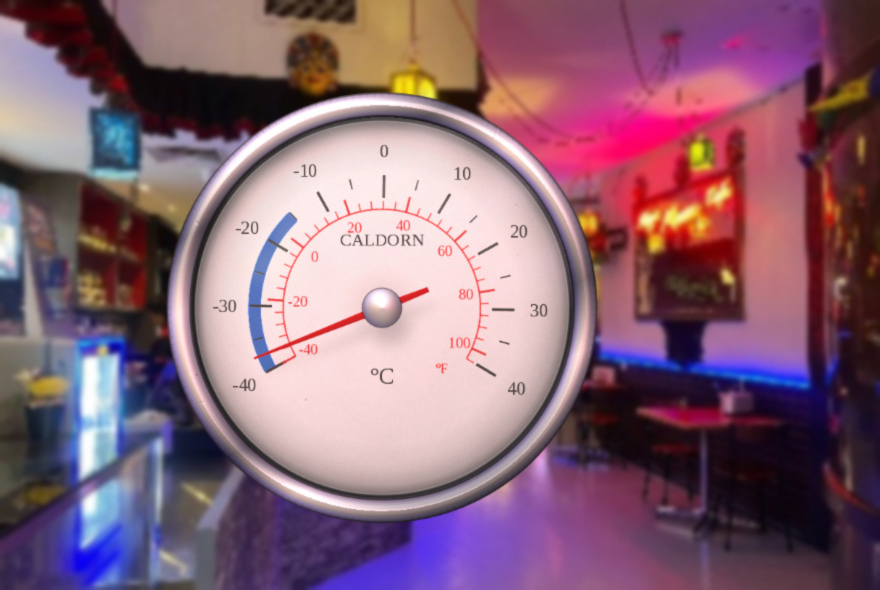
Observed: -37.5 °C
